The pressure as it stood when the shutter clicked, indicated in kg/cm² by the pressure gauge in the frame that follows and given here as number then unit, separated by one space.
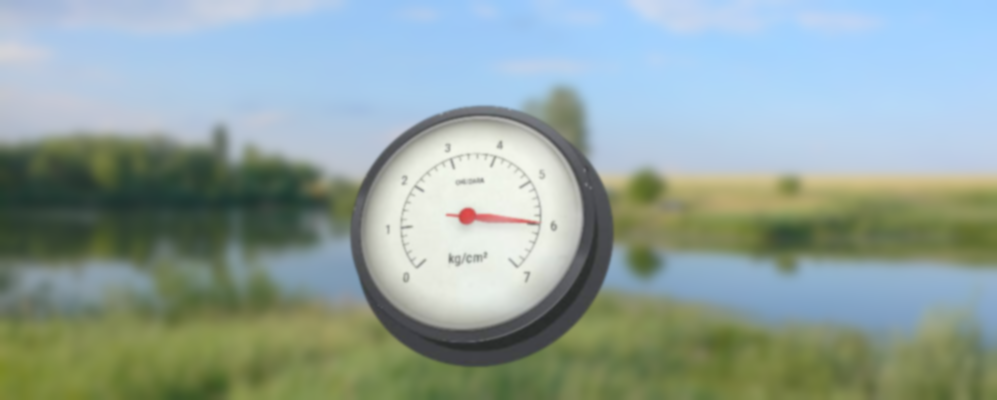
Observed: 6 kg/cm²
